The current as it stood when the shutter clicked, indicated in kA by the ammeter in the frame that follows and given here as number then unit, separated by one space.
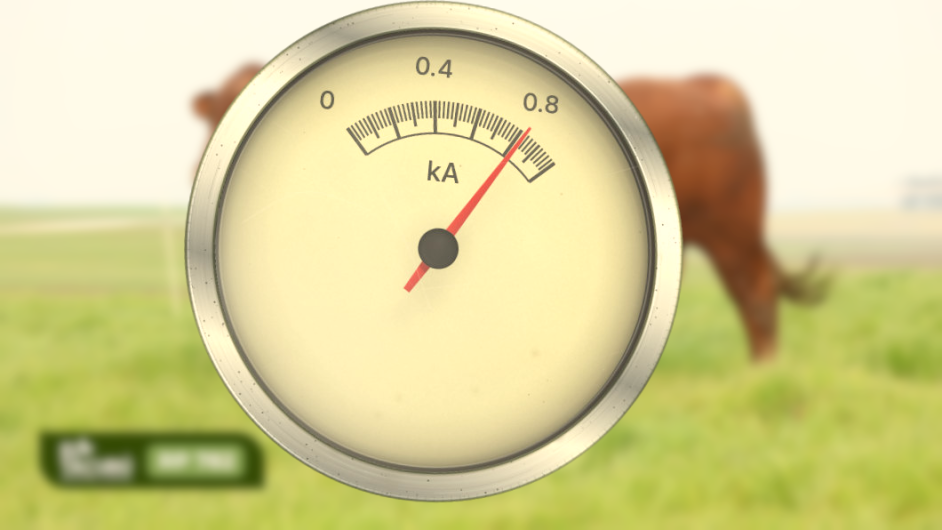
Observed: 0.82 kA
